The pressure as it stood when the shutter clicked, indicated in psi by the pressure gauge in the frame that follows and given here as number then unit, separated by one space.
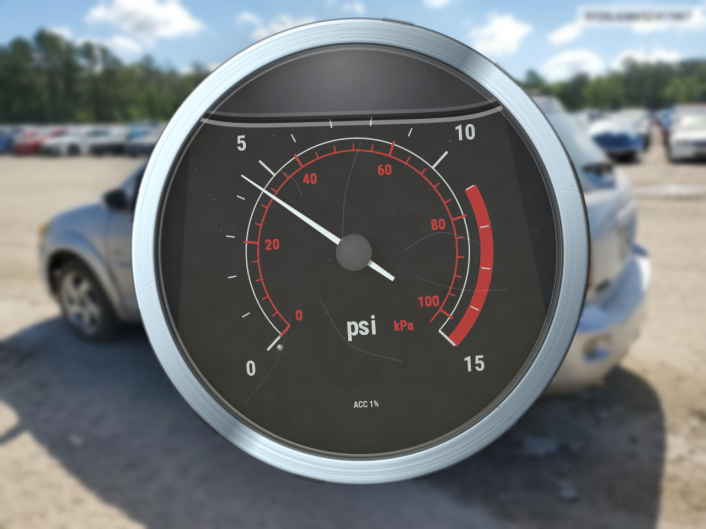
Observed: 4.5 psi
